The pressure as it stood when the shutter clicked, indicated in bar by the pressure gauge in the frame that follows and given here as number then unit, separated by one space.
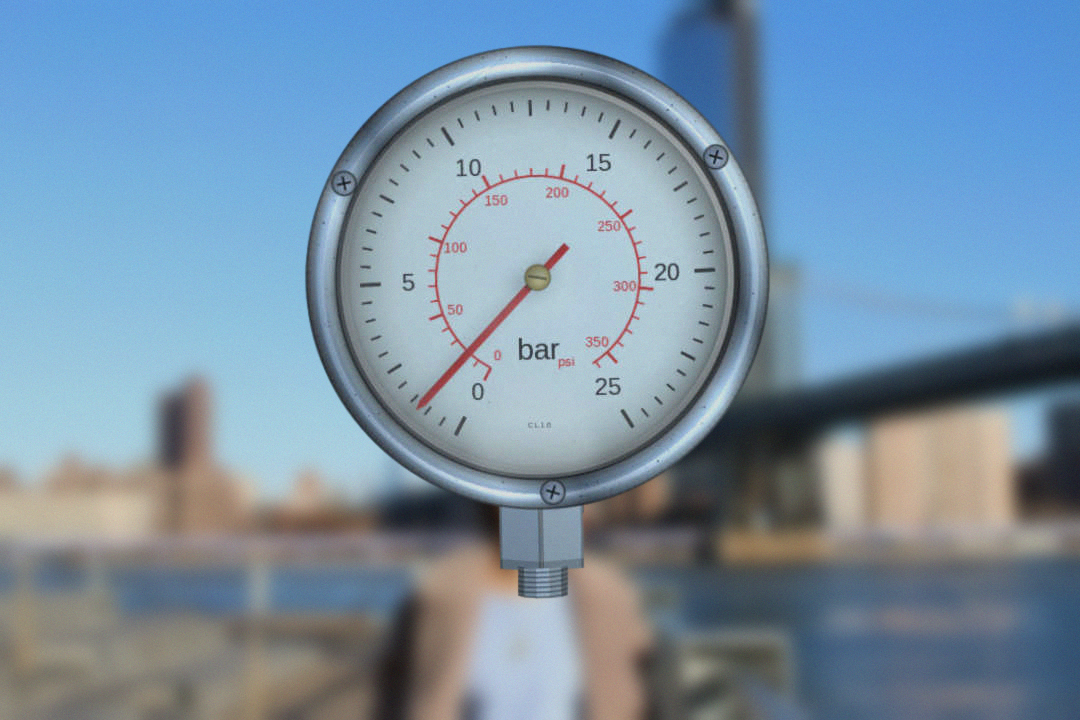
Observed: 1.25 bar
